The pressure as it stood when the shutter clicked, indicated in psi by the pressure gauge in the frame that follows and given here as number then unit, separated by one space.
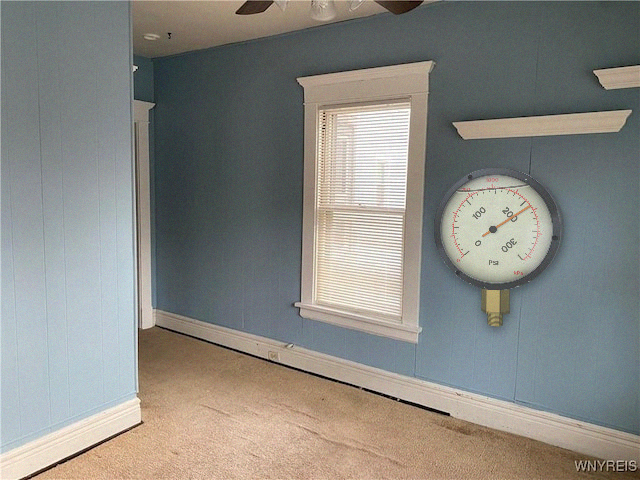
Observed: 210 psi
